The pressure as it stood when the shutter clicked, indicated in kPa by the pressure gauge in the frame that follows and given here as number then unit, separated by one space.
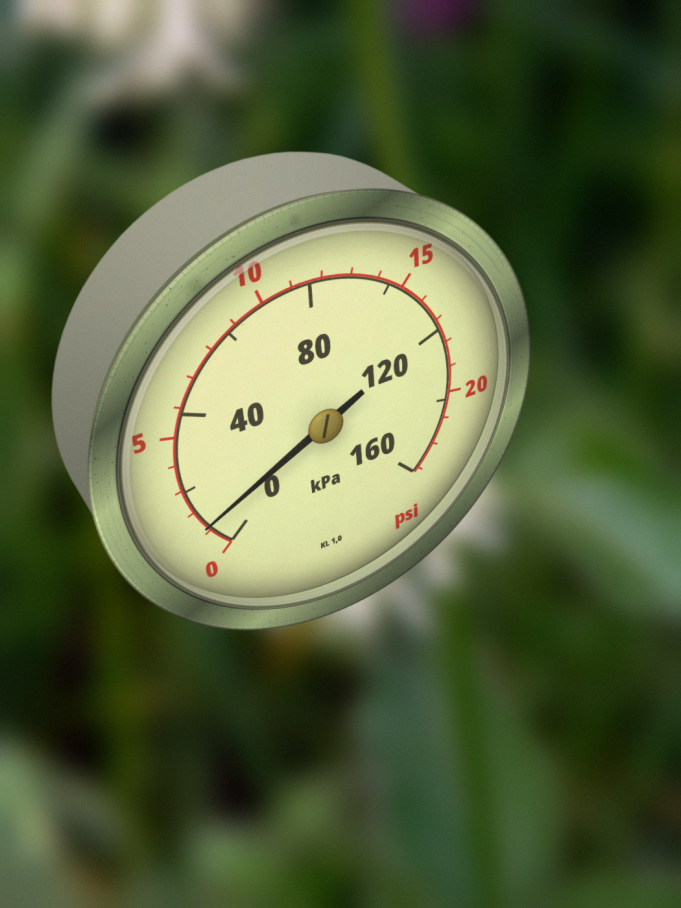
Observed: 10 kPa
